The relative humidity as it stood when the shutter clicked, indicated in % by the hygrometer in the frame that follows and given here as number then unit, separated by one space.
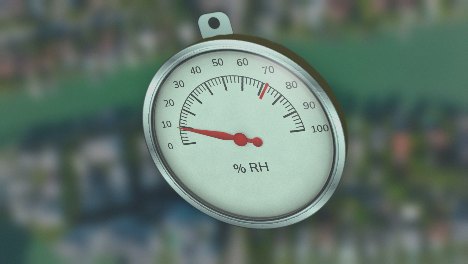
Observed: 10 %
